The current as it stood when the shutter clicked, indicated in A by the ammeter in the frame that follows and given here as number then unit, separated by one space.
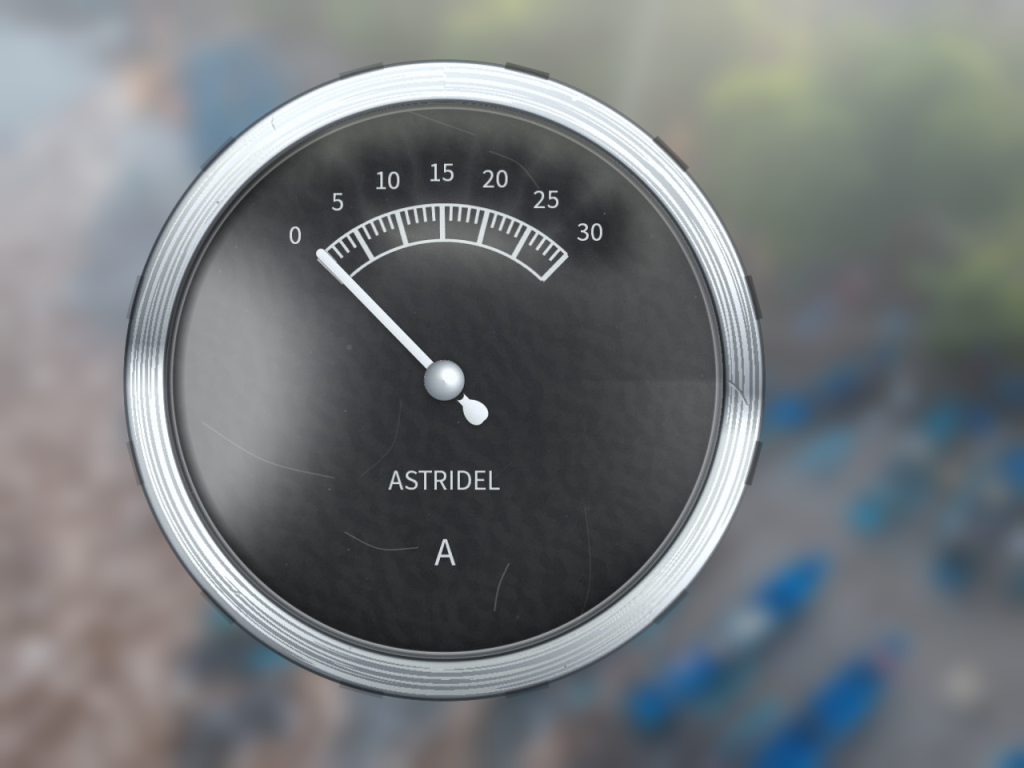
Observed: 0.5 A
